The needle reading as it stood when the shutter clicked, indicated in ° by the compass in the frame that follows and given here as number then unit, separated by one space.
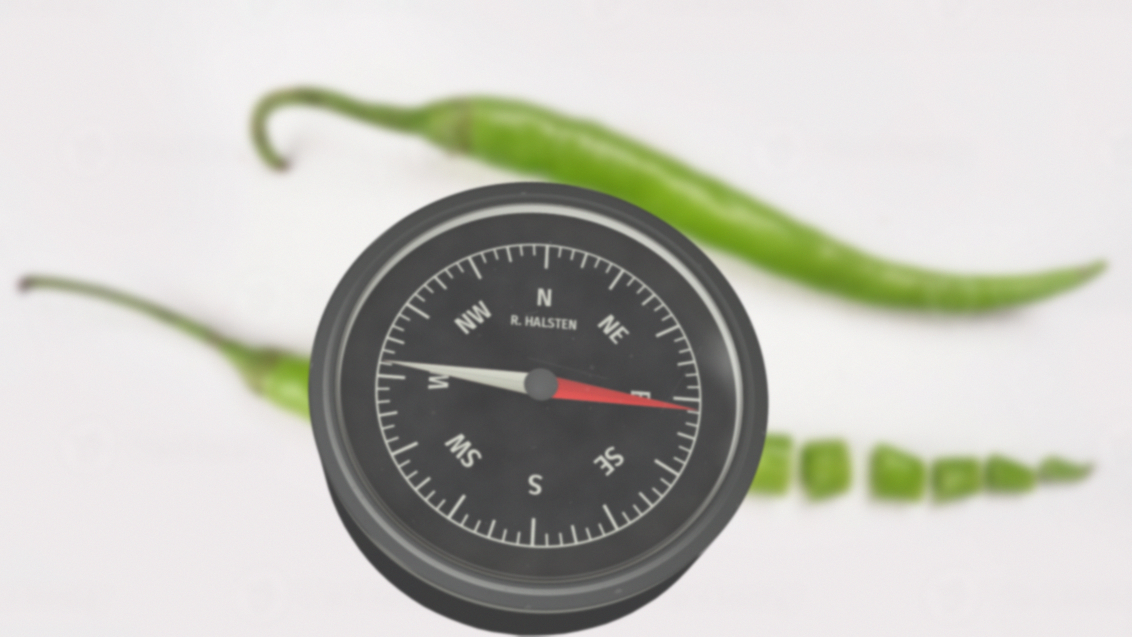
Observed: 95 °
